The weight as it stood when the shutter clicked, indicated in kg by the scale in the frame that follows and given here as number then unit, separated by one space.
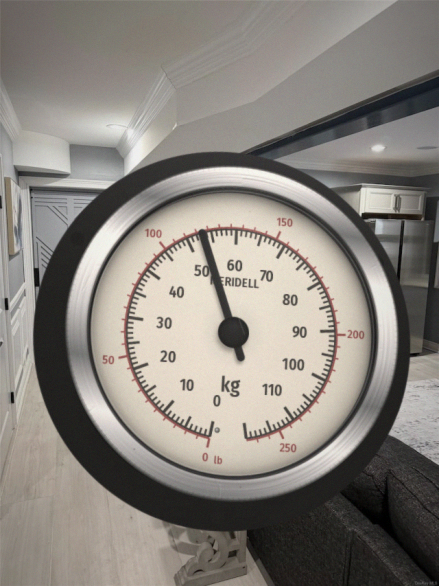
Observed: 53 kg
